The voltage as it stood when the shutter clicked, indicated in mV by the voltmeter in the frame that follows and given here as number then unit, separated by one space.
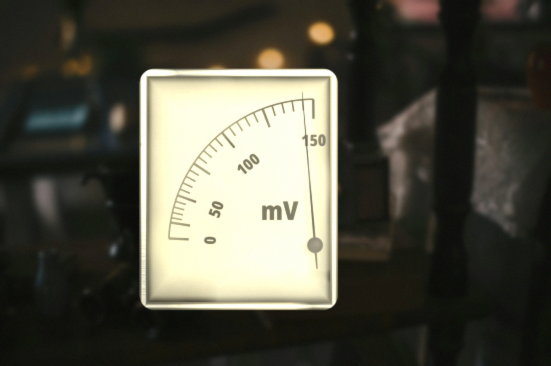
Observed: 145 mV
